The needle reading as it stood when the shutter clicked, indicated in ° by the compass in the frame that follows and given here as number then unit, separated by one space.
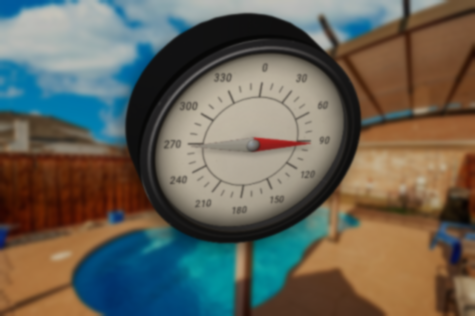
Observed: 90 °
